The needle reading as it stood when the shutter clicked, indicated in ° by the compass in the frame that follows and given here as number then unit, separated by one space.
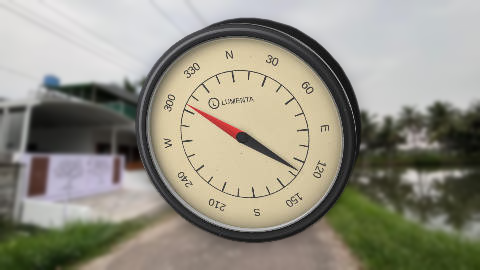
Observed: 307.5 °
